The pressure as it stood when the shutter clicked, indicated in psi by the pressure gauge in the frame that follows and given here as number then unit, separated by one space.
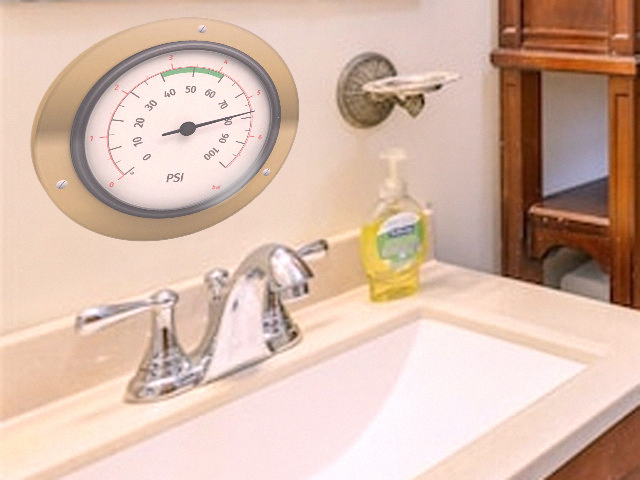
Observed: 77.5 psi
